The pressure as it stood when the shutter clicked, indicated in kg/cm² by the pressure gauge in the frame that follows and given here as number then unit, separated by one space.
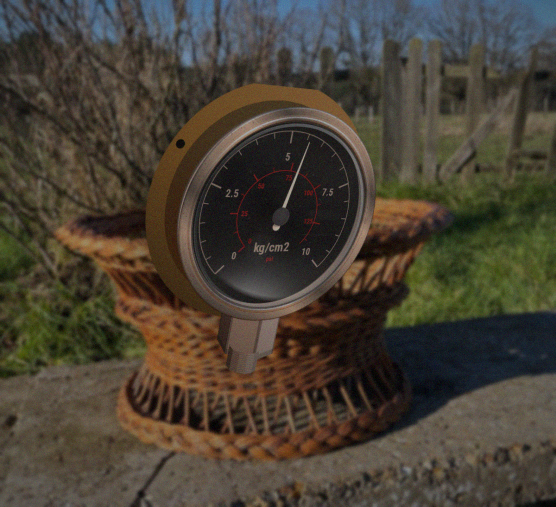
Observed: 5.5 kg/cm²
